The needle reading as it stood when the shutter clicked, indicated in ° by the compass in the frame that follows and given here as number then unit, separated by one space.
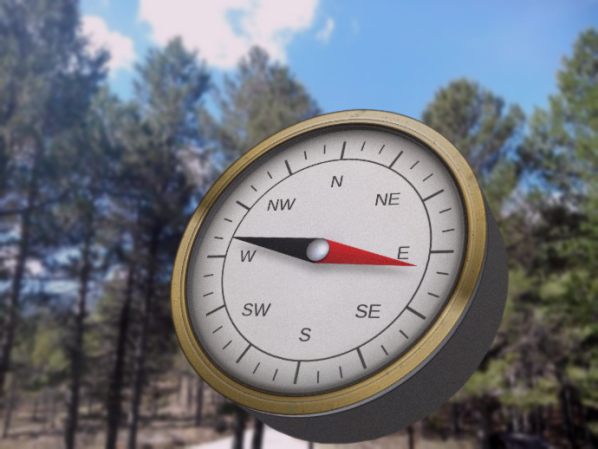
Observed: 100 °
